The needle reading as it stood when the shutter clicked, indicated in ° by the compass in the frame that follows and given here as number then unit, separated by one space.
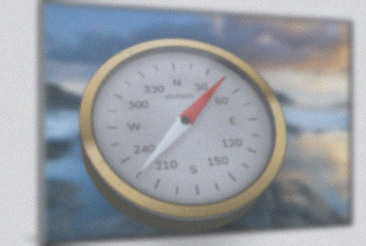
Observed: 45 °
